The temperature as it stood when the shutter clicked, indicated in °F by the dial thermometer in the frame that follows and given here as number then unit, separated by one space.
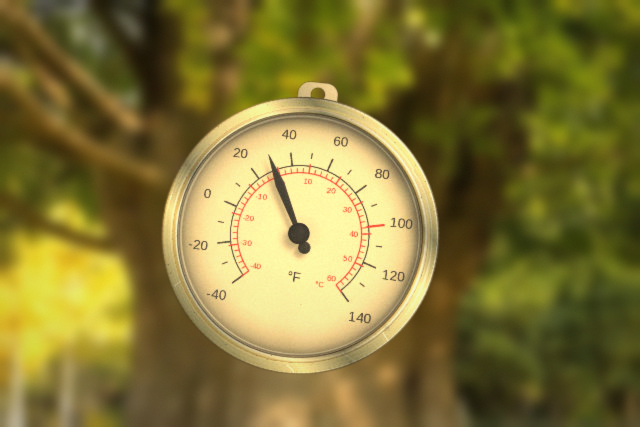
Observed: 30 °F
